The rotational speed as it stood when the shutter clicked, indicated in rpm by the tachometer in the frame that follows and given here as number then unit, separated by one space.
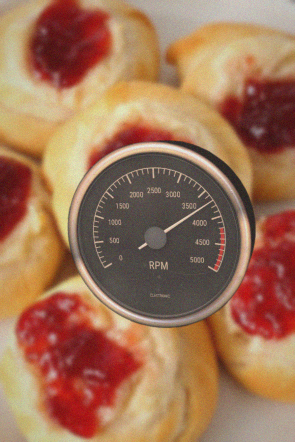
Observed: 3700 rpm
